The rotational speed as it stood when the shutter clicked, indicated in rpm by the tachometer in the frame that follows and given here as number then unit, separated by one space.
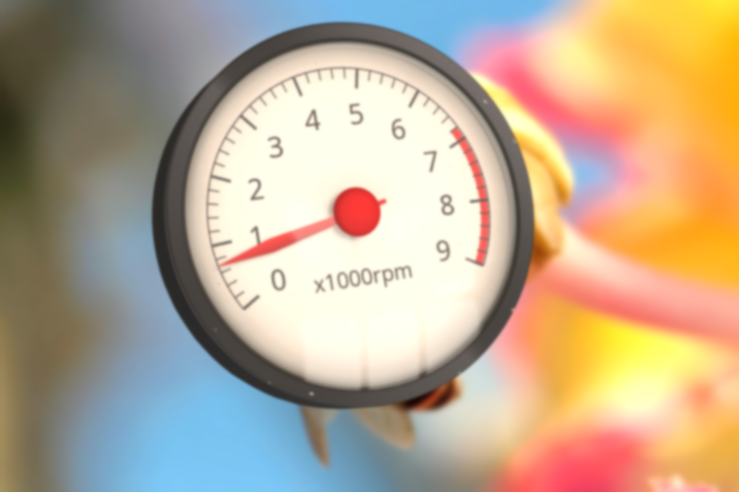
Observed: 700 rpm
